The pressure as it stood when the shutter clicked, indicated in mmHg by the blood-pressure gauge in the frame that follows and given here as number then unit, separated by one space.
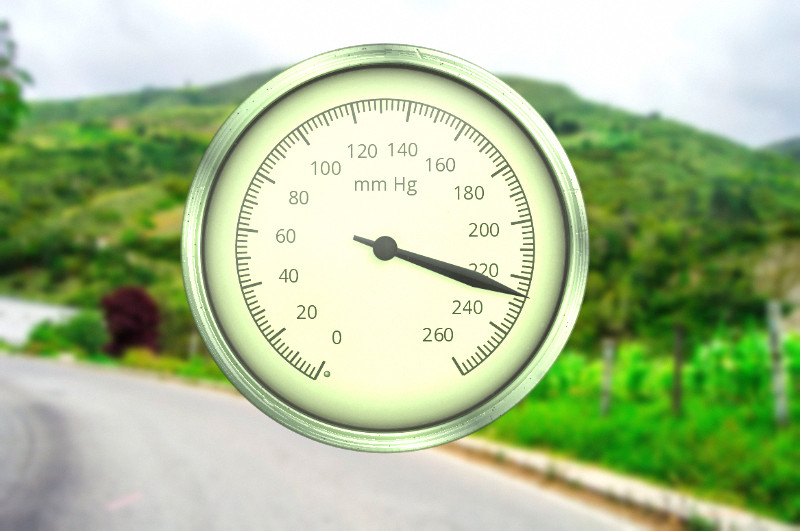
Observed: 226 mmHg
